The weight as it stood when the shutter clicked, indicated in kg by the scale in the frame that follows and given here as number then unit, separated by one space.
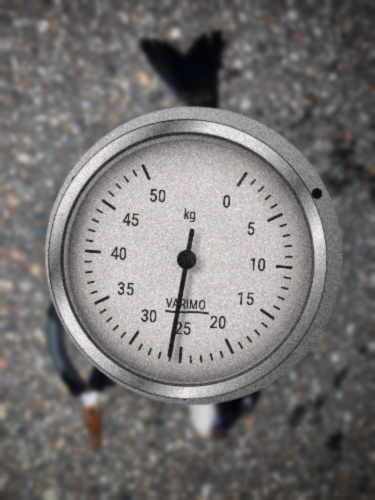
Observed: 26 kg
